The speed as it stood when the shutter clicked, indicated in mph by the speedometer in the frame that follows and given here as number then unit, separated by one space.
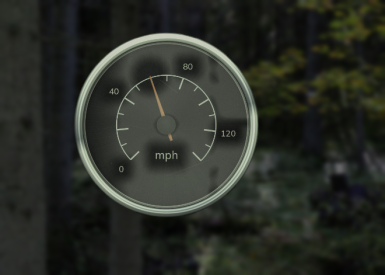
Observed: 60 mph
